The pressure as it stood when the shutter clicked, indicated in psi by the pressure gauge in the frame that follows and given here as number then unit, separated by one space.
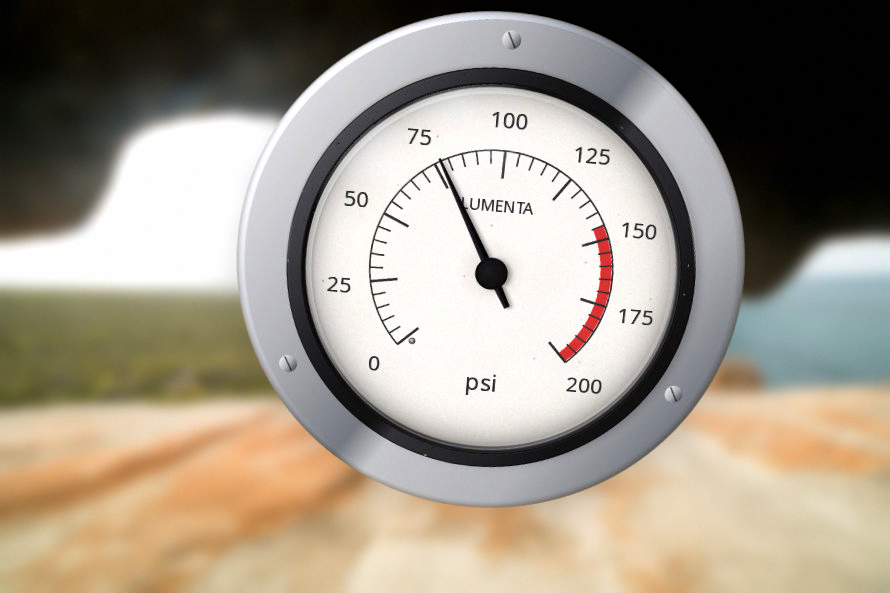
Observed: 77.5 psi
